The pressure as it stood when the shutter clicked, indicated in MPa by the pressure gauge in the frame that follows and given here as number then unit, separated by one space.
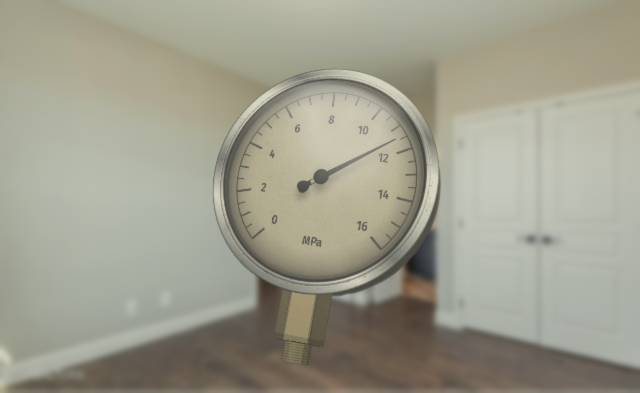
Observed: 11.5 MPa
